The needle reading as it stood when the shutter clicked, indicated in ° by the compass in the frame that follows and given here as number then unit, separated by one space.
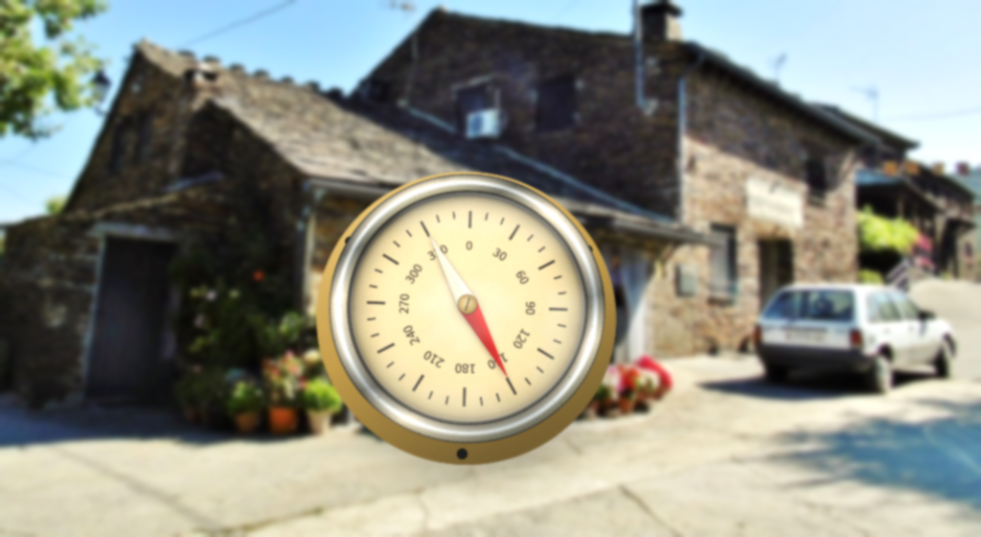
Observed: 150 °
